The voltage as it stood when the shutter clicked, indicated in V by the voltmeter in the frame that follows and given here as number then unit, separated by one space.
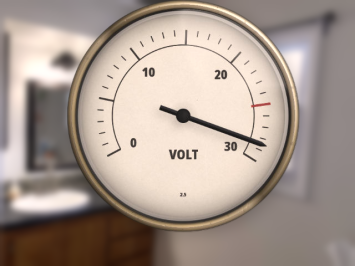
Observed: 28.5 V
